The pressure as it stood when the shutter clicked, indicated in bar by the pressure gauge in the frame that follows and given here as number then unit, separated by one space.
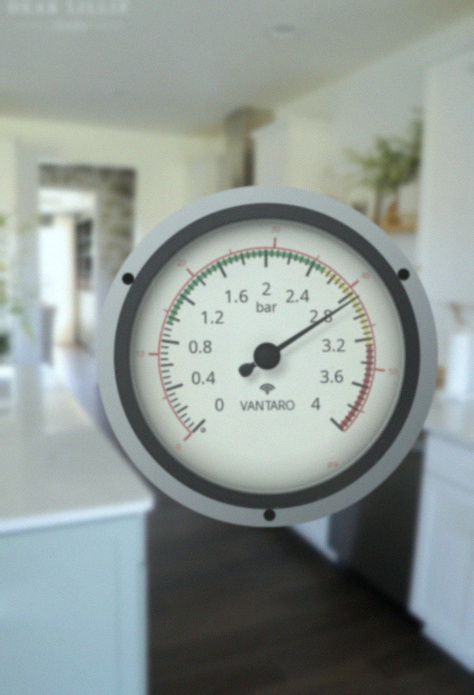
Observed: 2.85 bar
